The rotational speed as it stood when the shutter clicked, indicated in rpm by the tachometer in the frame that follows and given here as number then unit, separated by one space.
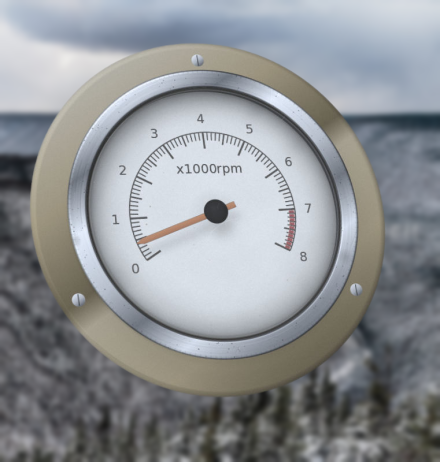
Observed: 400 rpm
